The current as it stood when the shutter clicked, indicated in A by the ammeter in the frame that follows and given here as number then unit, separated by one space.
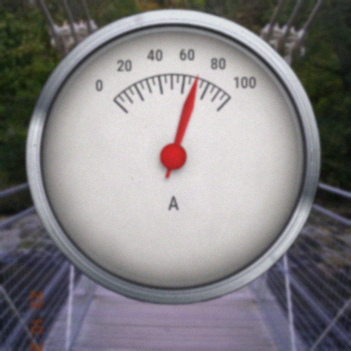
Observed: 70 A
